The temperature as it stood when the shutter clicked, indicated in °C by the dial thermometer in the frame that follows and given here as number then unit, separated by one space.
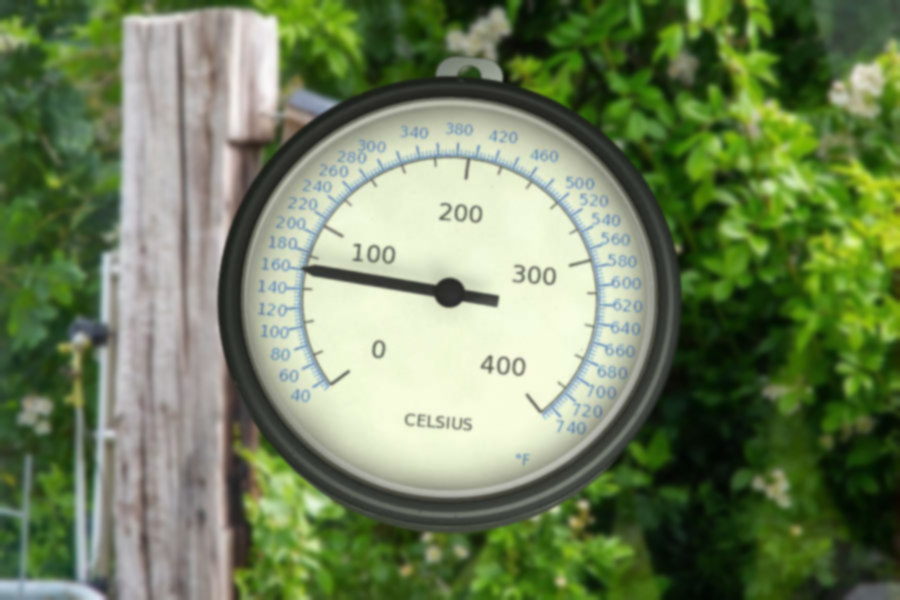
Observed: 70 °C
